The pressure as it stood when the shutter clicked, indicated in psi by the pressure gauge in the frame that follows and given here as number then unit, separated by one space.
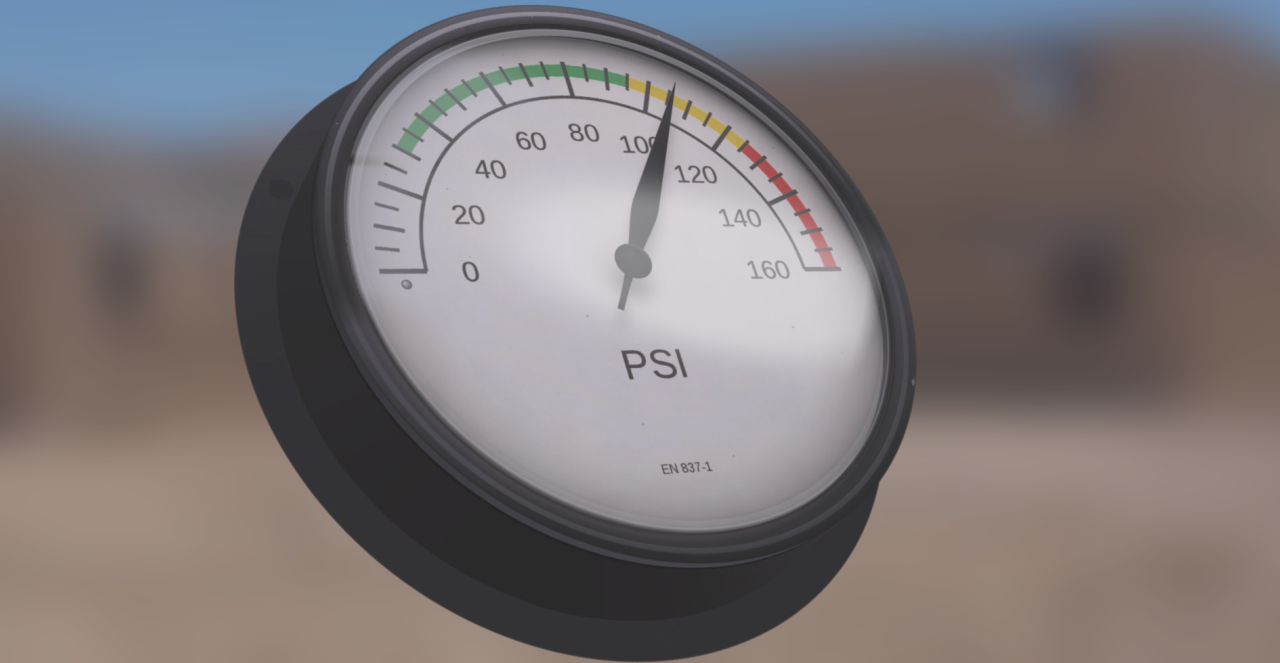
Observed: 105 psi
